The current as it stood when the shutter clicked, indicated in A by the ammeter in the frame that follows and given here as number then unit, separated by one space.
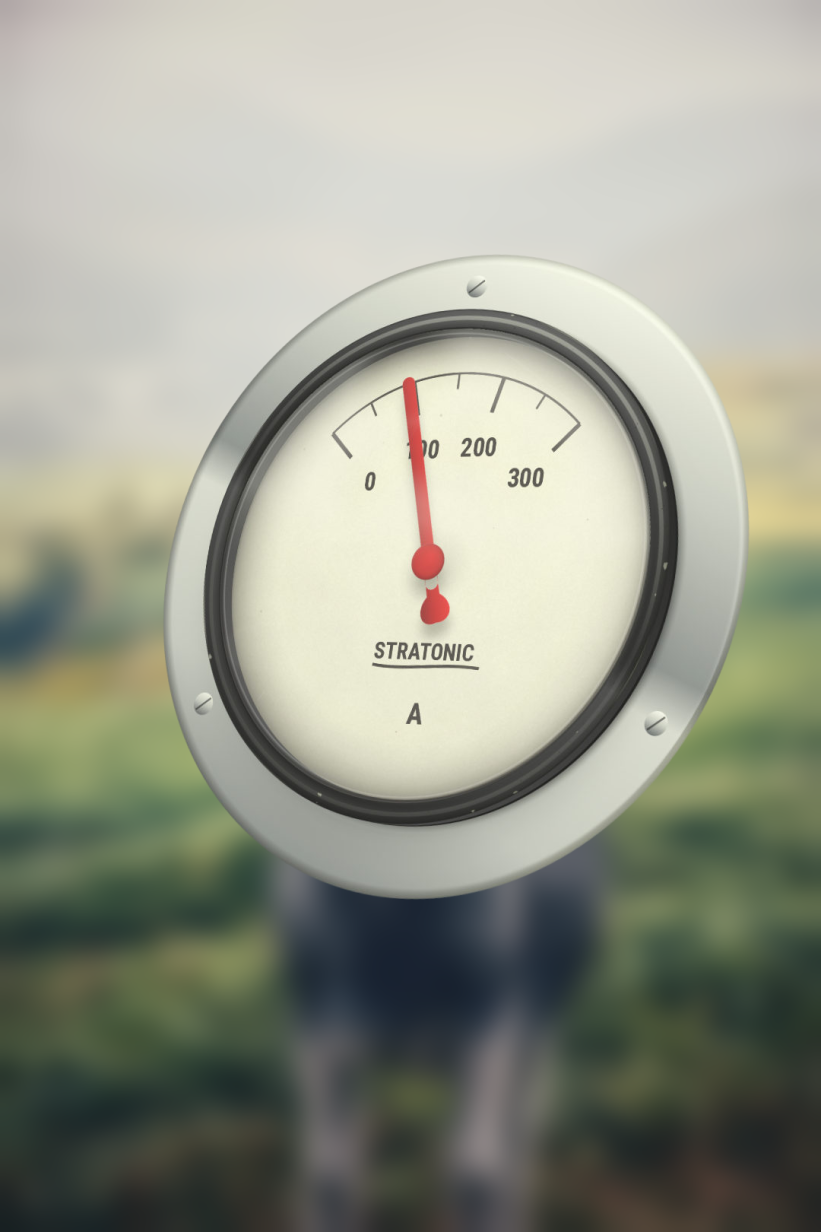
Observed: 100 A
